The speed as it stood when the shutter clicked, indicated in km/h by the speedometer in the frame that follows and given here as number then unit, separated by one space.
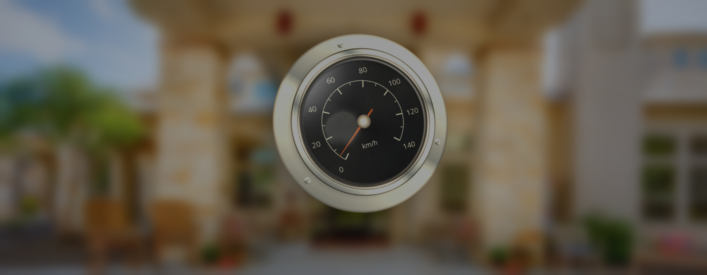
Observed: 5 km/h
